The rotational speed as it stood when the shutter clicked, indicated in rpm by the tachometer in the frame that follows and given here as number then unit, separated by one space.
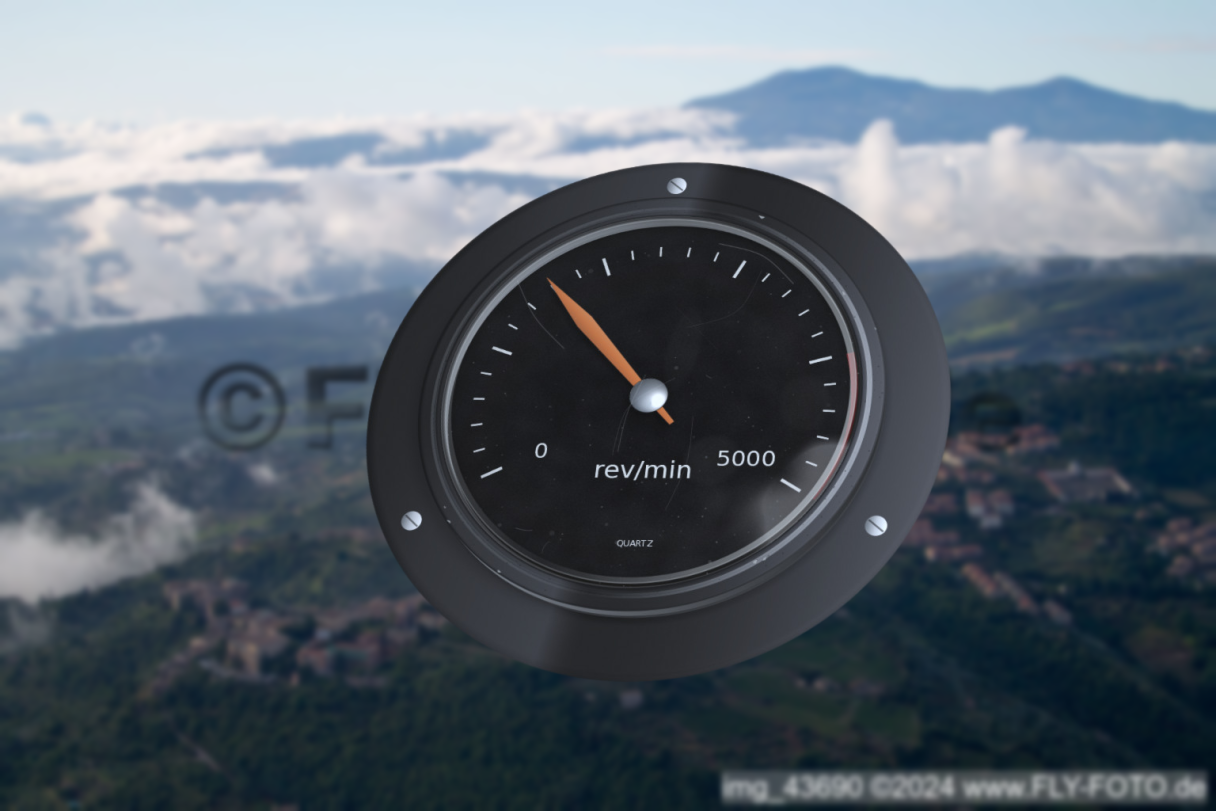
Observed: 1600 rpm
